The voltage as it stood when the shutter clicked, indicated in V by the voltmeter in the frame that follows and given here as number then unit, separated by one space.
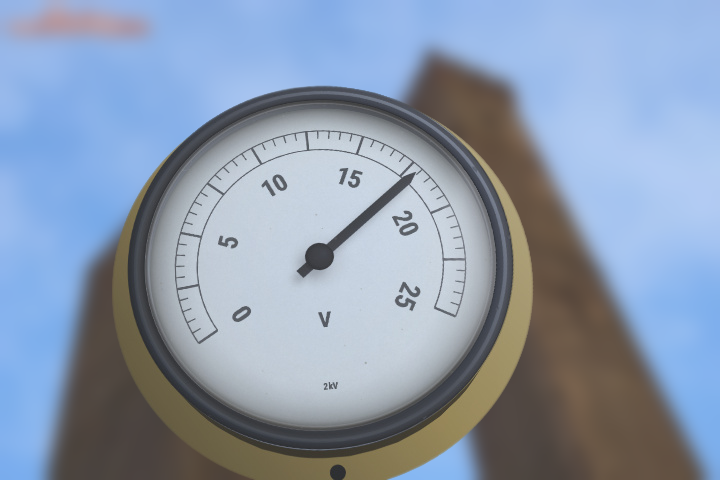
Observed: 18 V
